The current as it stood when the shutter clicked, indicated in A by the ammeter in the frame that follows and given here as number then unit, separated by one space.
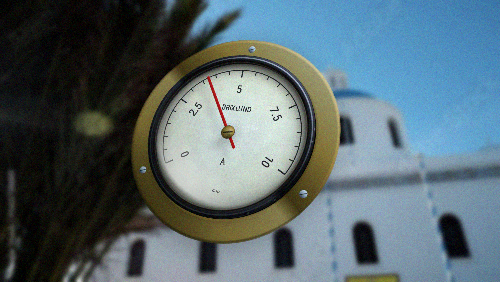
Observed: 3.75 A
